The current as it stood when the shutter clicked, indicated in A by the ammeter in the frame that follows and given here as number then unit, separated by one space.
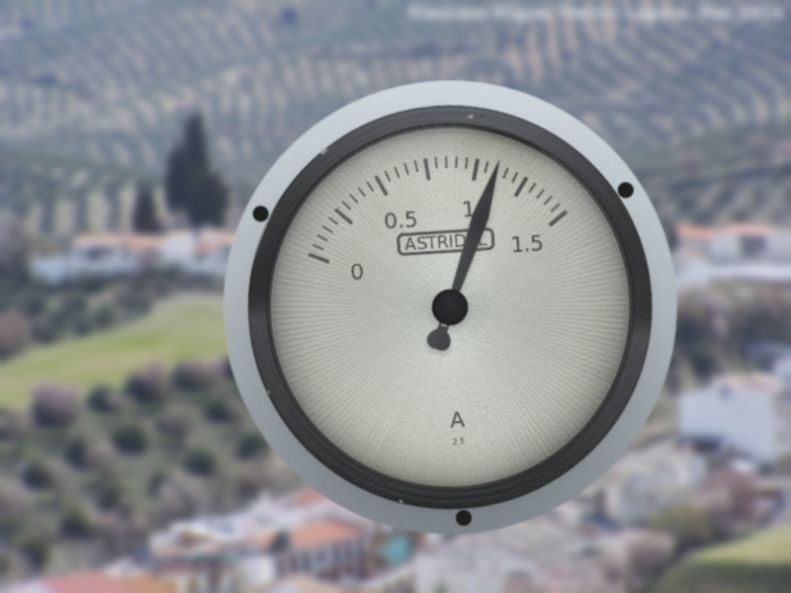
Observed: 1.1 A
